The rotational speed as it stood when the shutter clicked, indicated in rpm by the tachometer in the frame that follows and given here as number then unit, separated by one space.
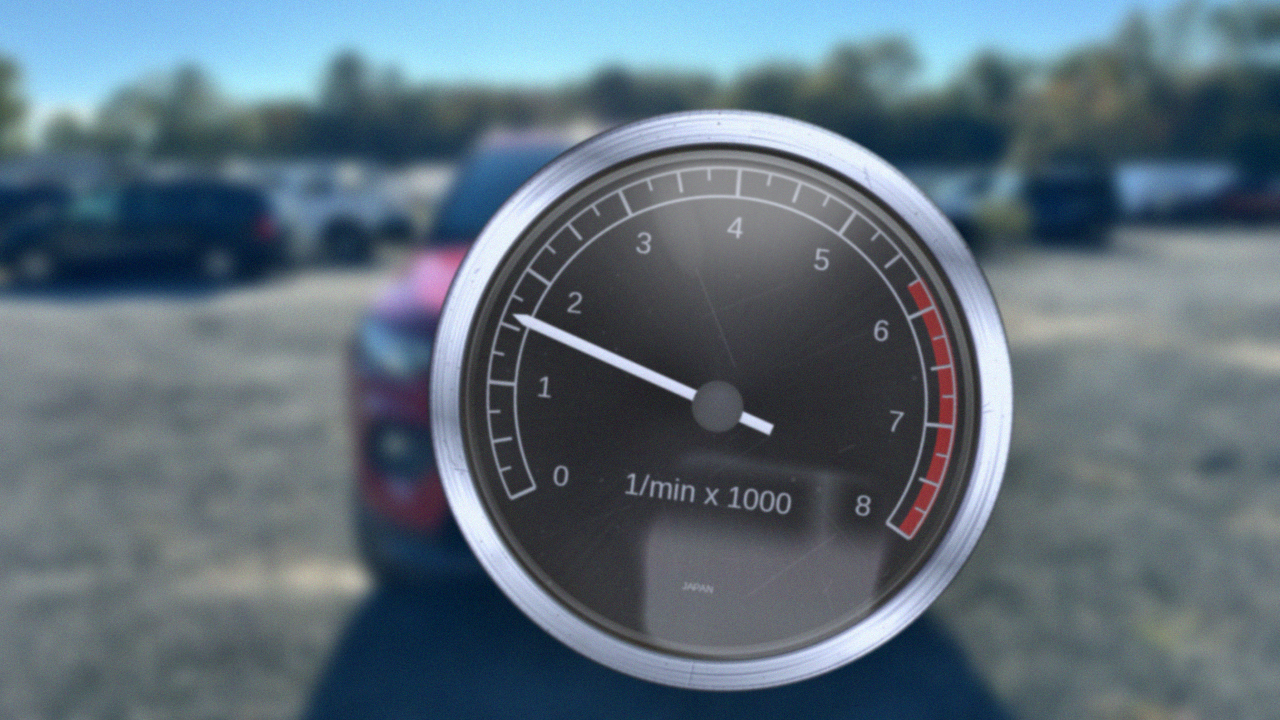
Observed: 1625 rpm
